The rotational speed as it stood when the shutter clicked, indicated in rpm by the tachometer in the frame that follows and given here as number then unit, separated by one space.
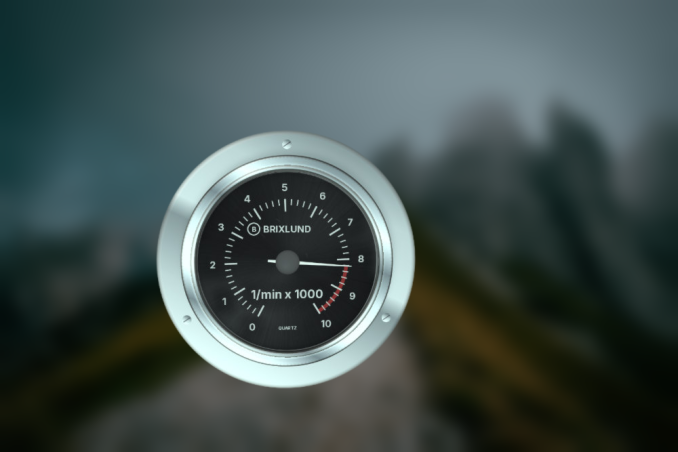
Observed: 8200 rpm
